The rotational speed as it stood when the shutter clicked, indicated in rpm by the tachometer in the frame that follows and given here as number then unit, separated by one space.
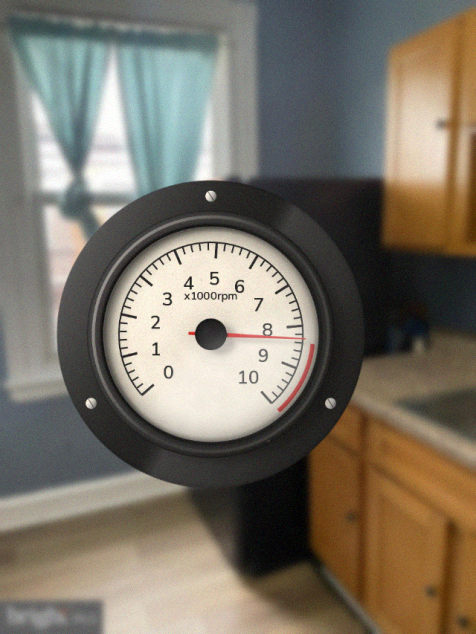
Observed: 8300 rpm
